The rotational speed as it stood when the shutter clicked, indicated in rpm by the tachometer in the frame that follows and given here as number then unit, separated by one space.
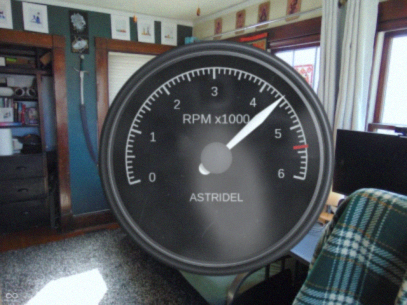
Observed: 4400 rpm
